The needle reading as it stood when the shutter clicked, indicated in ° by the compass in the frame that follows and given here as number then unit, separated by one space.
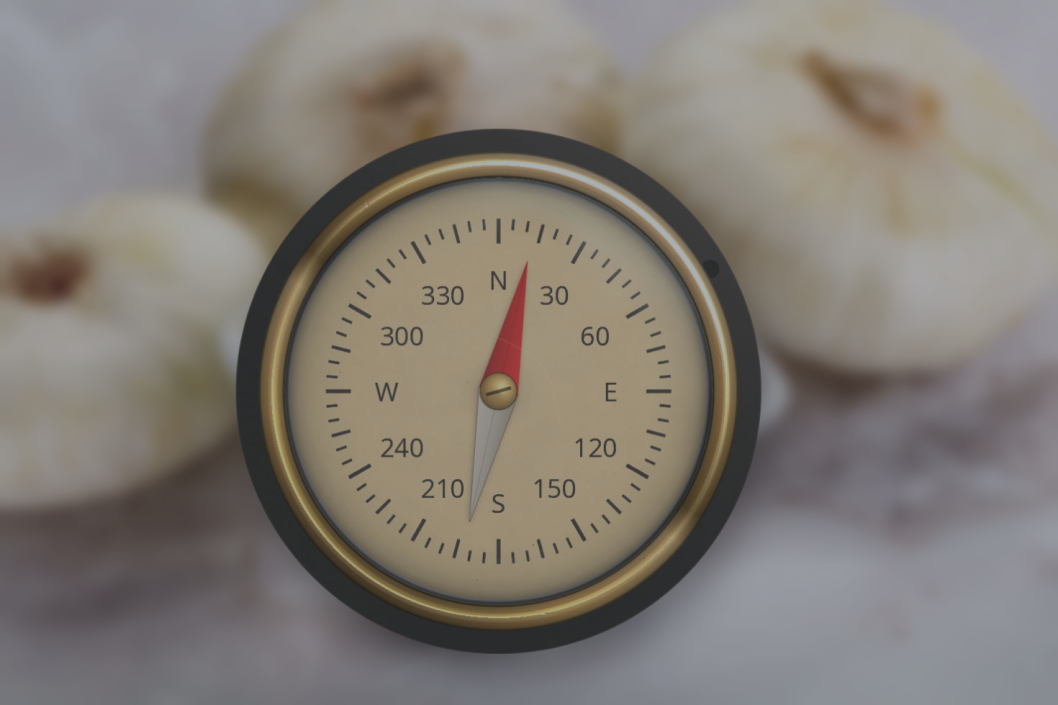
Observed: 12.5 °
